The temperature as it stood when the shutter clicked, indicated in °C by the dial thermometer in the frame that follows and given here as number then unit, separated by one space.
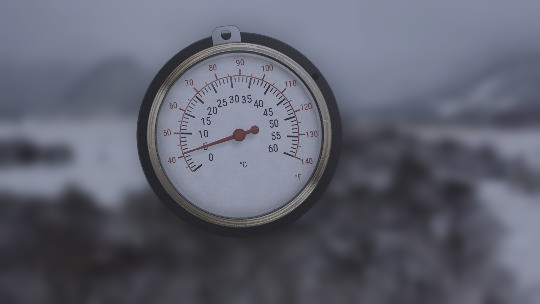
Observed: 5 °C
